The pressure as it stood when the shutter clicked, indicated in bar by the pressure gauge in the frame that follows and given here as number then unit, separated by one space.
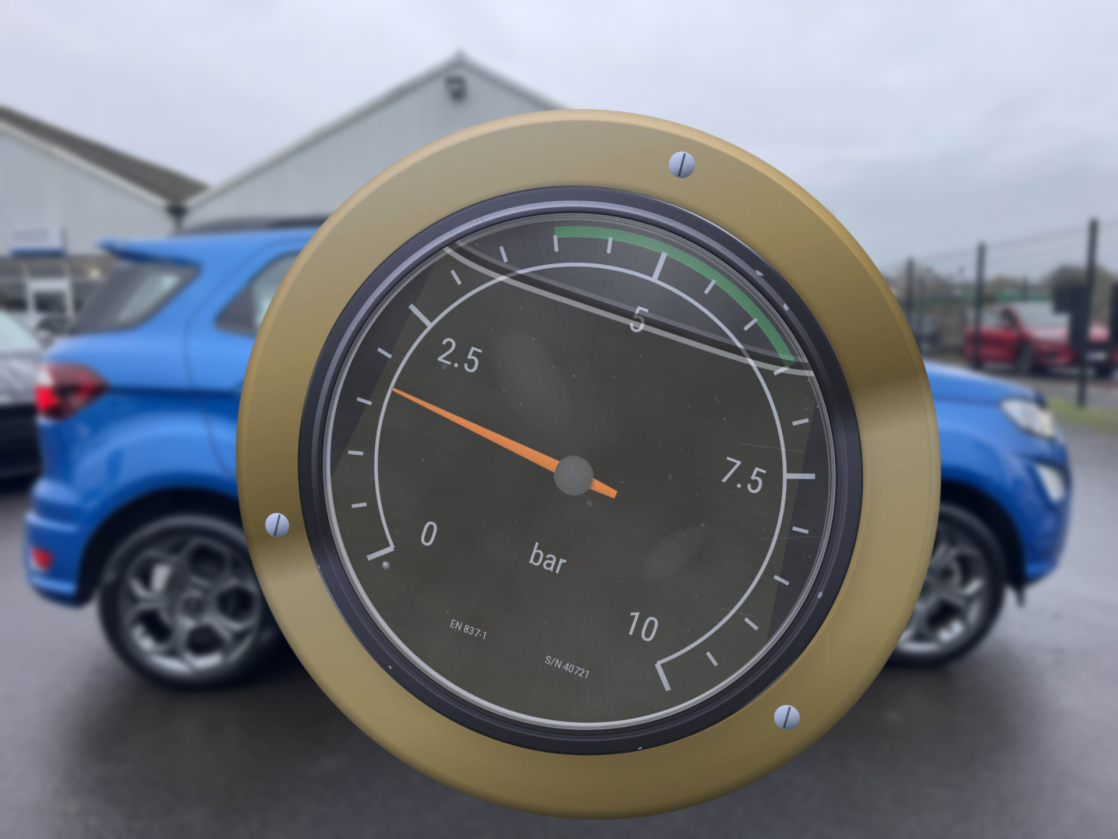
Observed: 1.75 bar
